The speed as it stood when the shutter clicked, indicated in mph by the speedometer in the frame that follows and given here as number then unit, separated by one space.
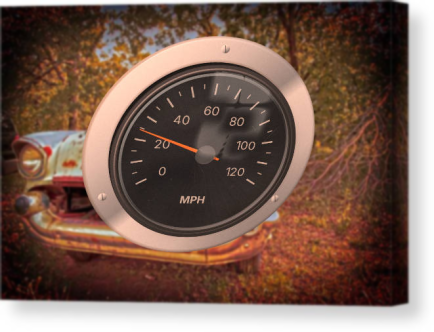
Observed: 25 mph
